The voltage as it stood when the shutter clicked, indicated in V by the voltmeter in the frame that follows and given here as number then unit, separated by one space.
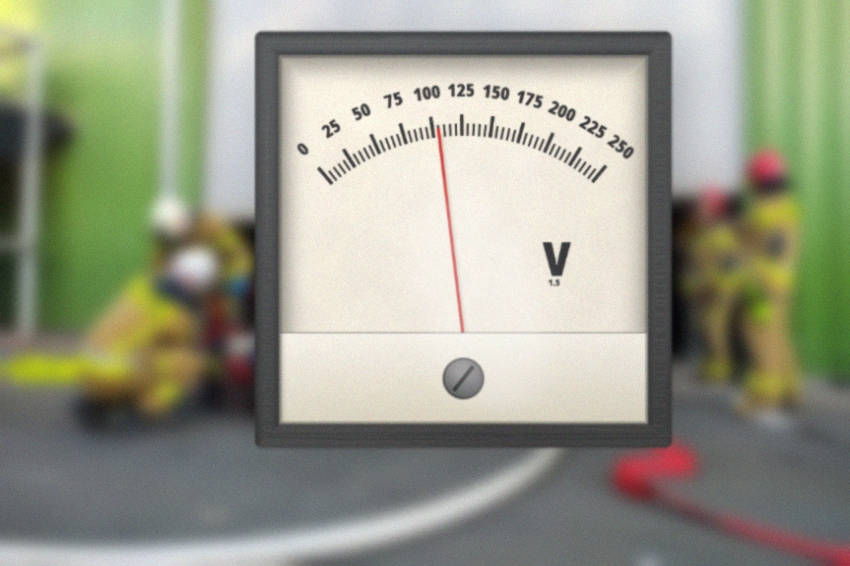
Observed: 105 V
